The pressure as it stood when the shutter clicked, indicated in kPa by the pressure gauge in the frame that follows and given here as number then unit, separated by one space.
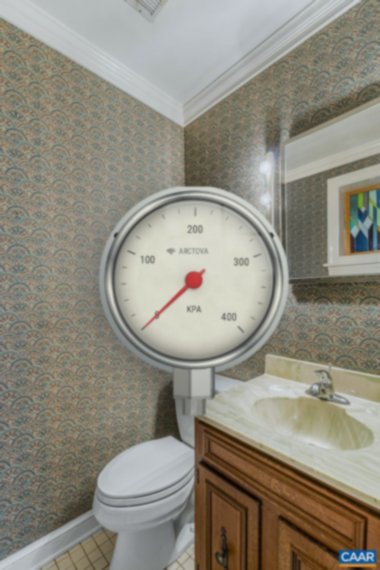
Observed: 0 kPa
